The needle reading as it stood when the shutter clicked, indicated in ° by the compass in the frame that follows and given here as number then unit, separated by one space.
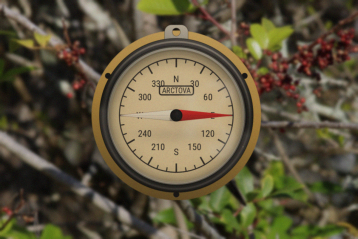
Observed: 90 °
